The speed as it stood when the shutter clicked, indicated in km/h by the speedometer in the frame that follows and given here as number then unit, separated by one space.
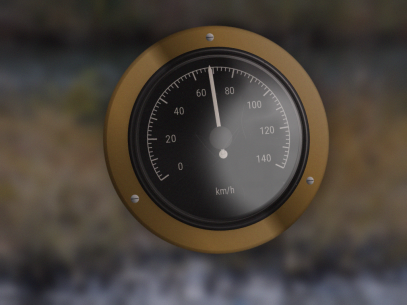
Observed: 68 km/h
